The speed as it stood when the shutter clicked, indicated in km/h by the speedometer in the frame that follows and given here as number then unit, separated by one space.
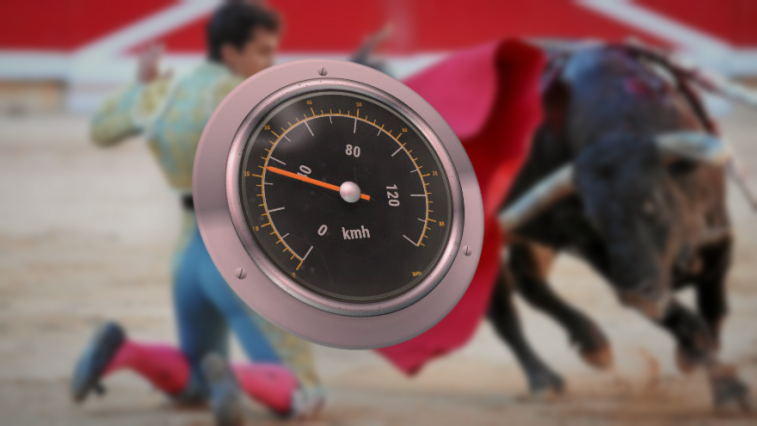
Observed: 35 km/h
